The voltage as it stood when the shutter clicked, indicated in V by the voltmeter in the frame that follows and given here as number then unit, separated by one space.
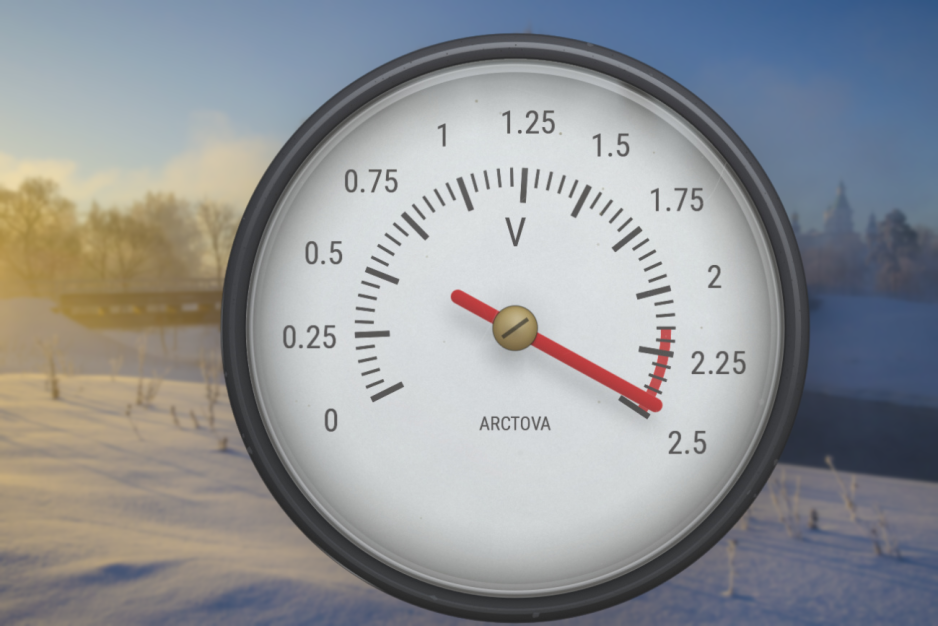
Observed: 2.45 V
